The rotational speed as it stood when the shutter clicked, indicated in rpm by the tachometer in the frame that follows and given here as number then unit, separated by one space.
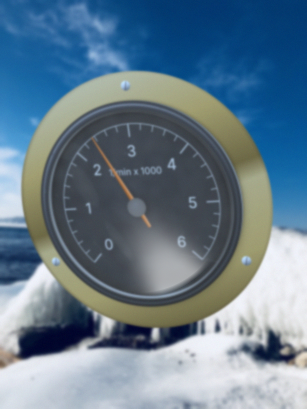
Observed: 2400 rpm
